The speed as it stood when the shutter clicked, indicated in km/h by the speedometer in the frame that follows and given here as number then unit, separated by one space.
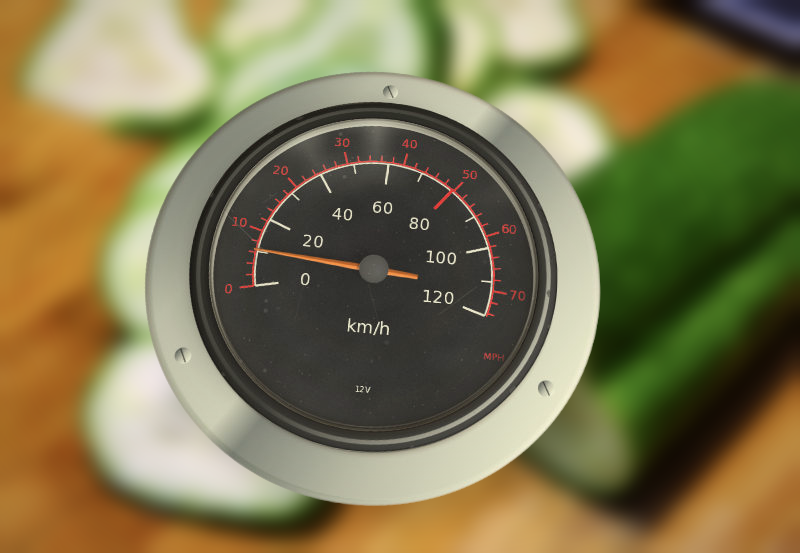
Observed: 10 km/h
